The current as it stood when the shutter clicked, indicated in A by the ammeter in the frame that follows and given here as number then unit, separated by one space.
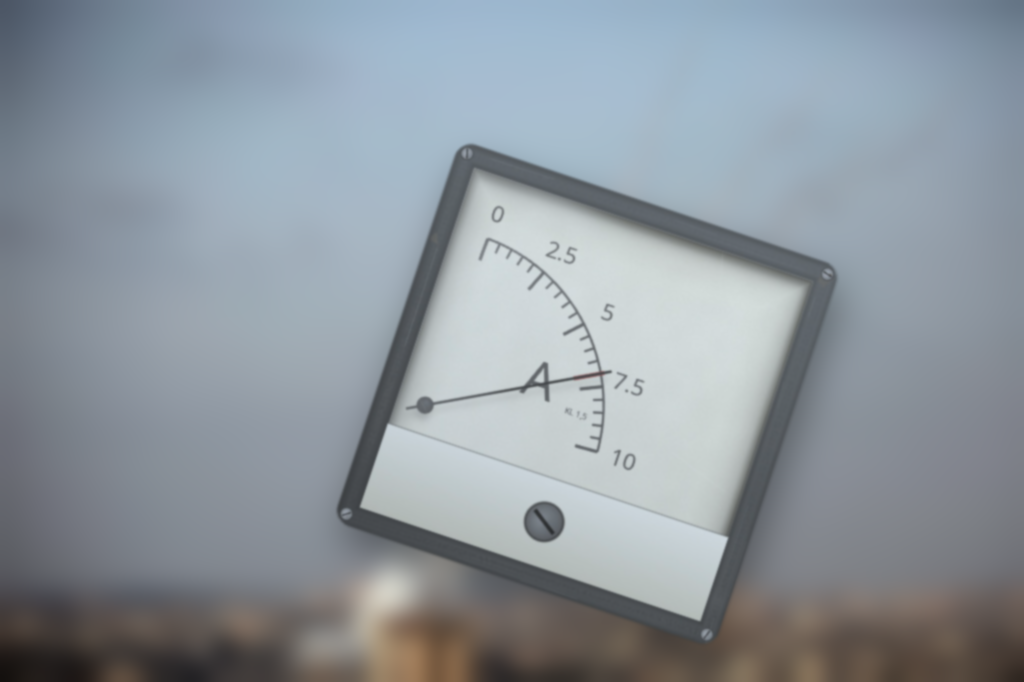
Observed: 7 A
